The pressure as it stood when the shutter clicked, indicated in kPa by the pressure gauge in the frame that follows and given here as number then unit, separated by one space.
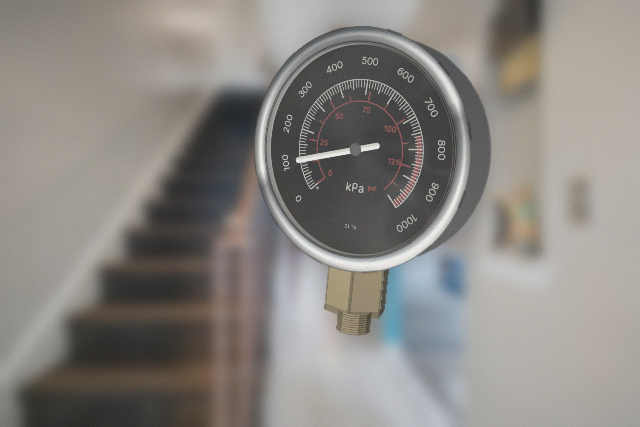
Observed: 100 kPa
